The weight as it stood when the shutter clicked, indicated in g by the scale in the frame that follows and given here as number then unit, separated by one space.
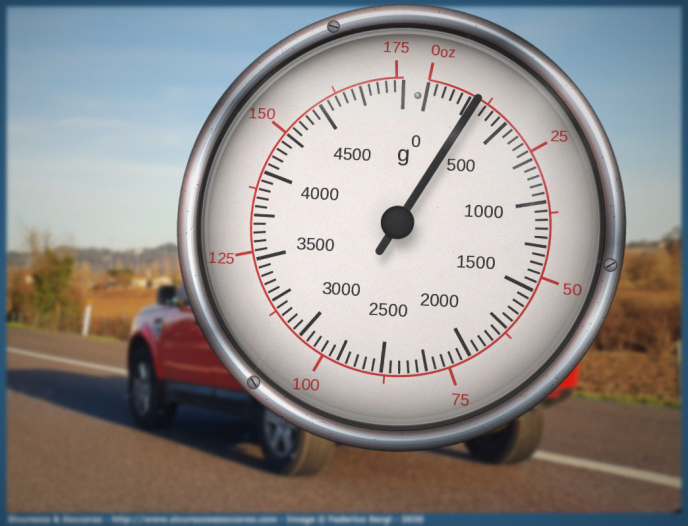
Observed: 300 g
